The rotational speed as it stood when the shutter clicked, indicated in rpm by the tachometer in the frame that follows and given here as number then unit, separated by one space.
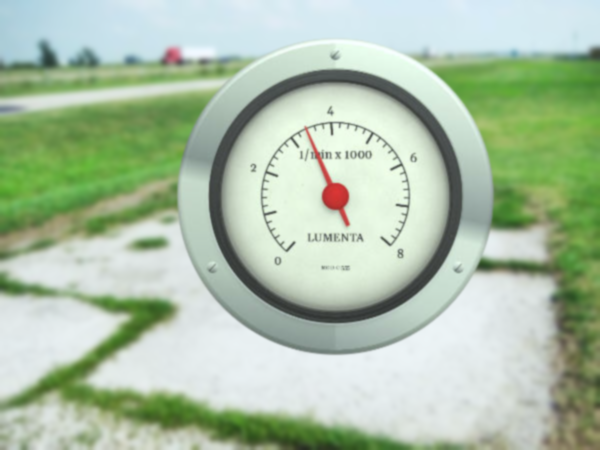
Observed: 3400 rpm
